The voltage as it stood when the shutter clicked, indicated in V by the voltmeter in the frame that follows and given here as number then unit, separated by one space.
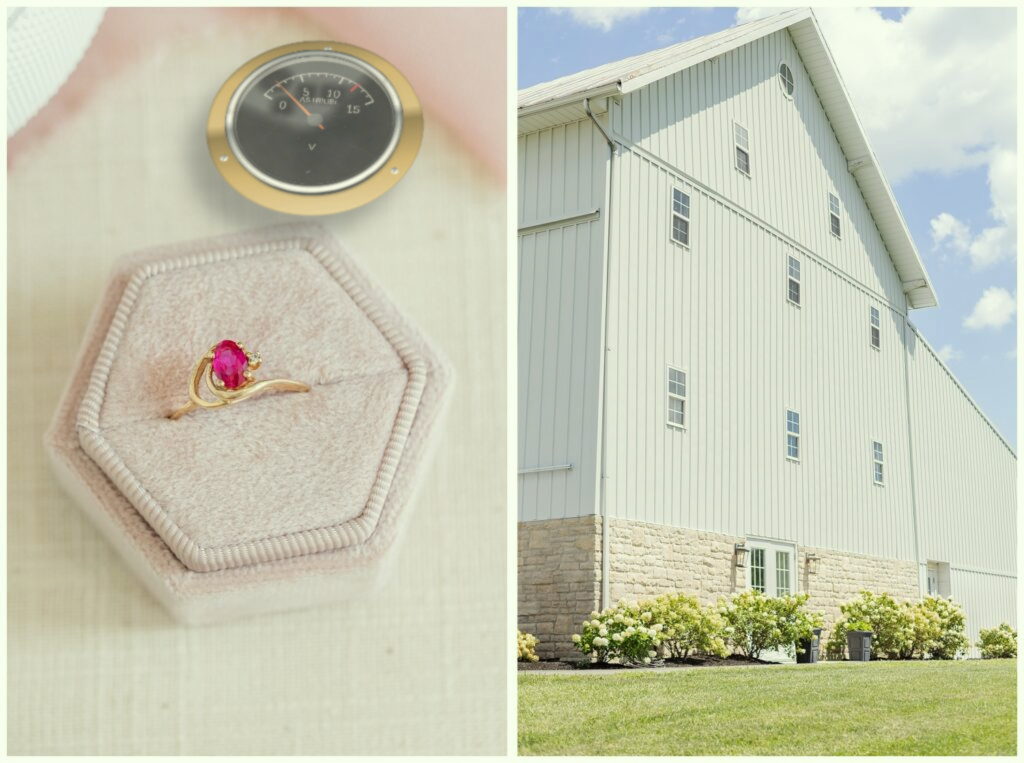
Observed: 2 V
